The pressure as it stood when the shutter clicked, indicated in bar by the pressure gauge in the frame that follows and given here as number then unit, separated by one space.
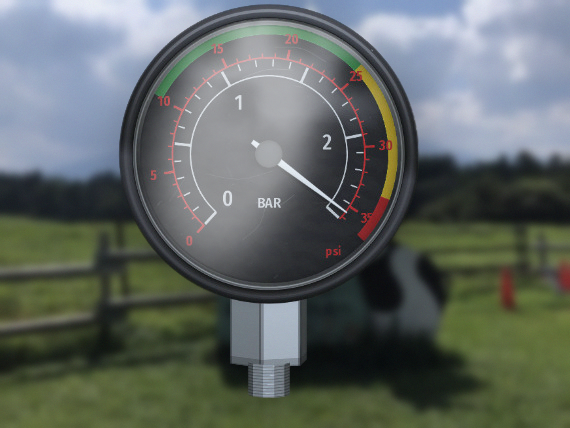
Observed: 2.45 bar
